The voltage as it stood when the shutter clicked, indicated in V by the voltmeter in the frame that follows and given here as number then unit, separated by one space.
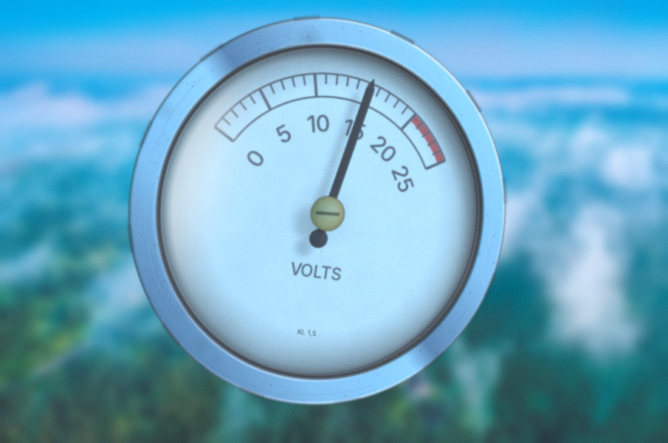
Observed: 15 V
